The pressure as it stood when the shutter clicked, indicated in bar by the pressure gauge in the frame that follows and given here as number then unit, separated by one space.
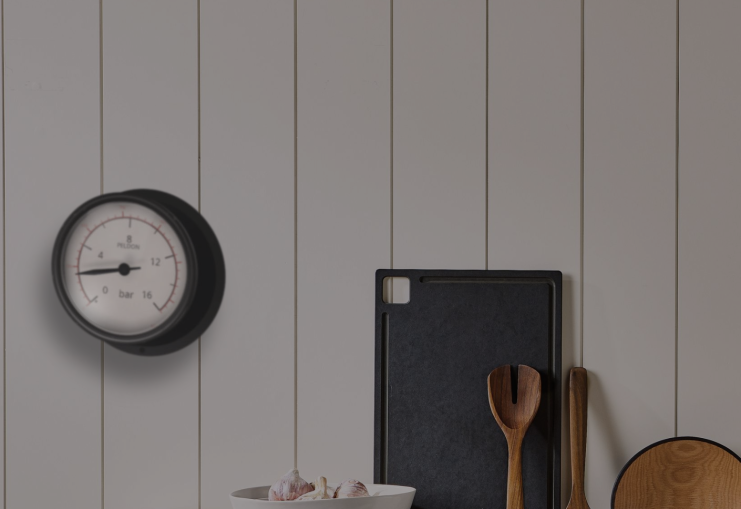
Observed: 2 bar
